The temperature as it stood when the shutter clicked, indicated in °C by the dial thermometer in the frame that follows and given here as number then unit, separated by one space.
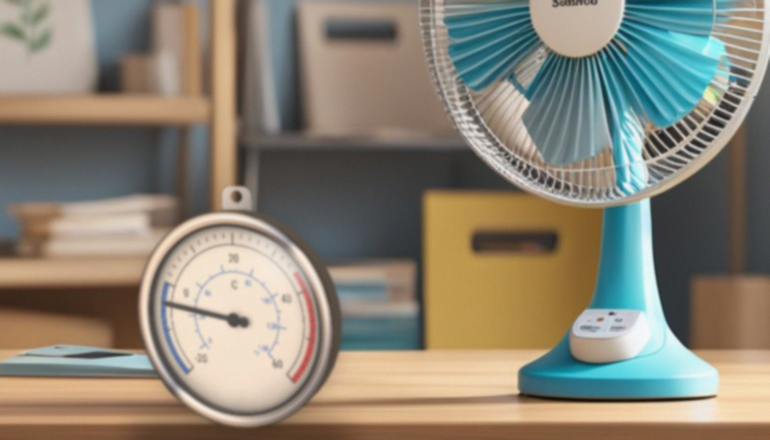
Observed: -4 °C
